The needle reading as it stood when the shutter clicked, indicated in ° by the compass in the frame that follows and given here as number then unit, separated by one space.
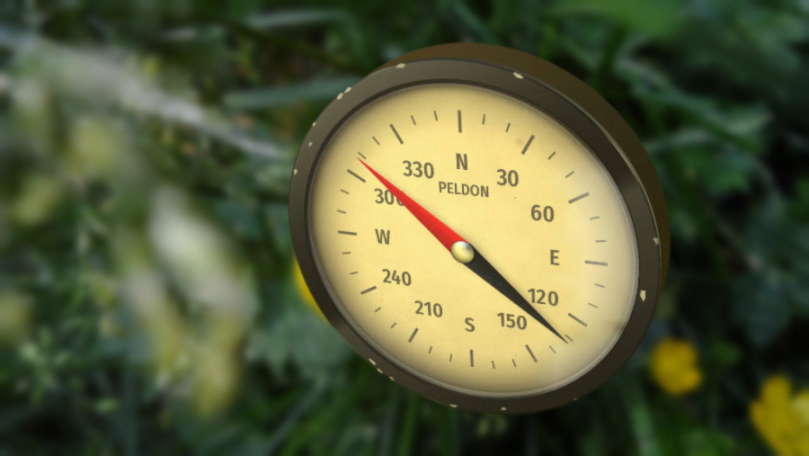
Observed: 310 °
